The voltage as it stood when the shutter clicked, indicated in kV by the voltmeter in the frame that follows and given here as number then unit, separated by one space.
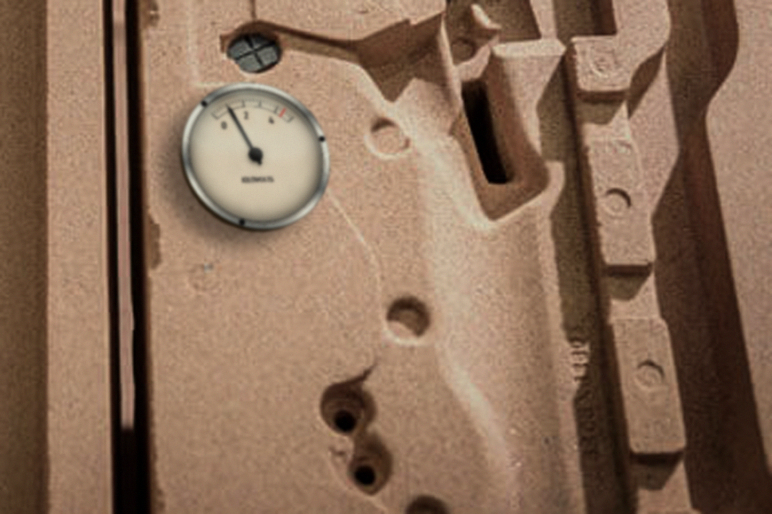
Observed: 1 kV
